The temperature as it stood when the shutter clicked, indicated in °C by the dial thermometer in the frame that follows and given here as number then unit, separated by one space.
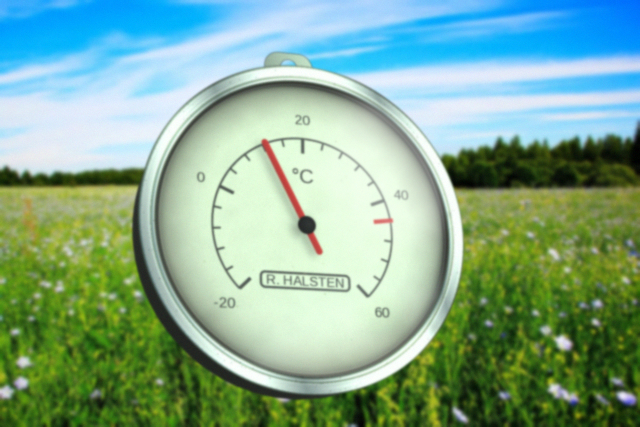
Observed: 12 °C
